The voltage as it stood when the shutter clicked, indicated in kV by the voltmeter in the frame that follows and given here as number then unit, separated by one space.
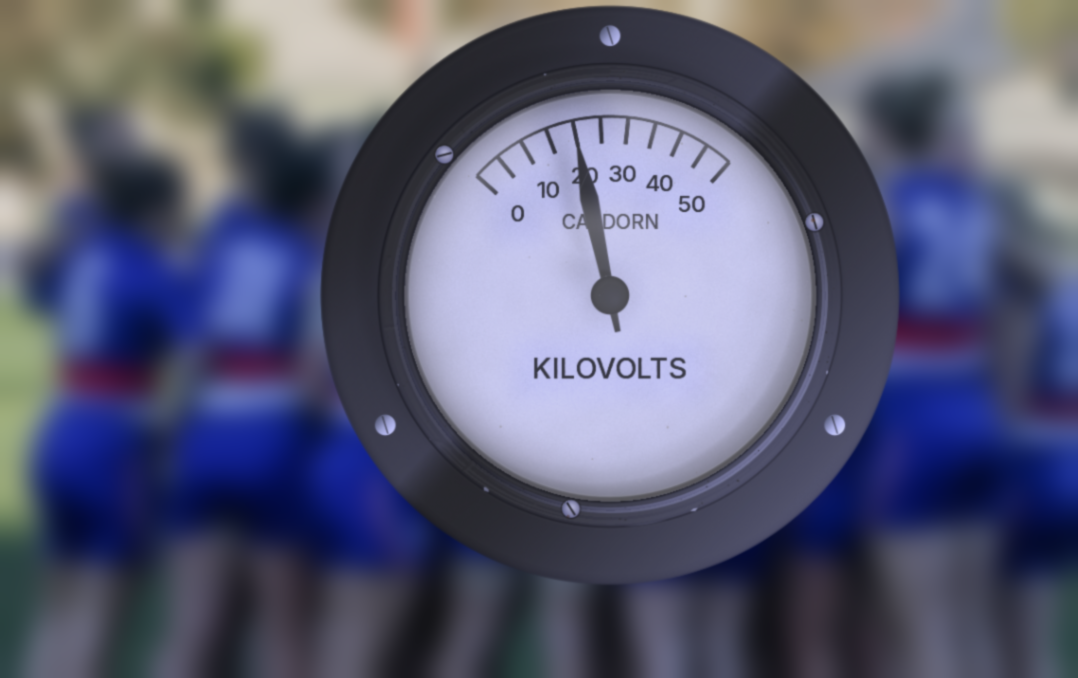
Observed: 20 kV
